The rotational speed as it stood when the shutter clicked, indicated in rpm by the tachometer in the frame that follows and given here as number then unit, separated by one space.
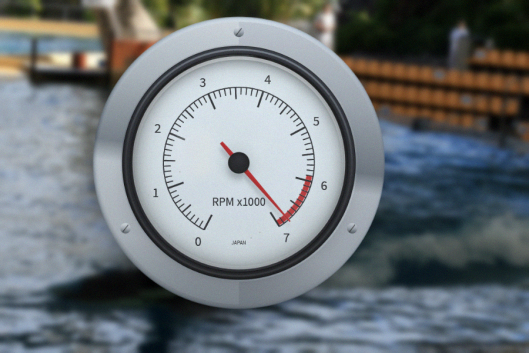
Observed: 6800 rpm
